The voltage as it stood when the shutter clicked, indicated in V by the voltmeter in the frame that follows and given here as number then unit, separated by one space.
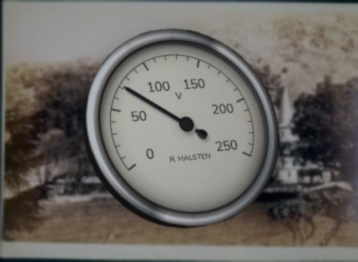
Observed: 70 V
